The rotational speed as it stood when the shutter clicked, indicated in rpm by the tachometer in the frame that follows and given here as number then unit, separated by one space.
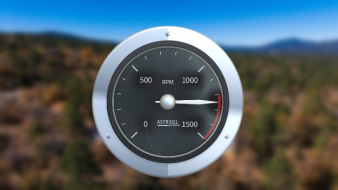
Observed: 1250 rpm
